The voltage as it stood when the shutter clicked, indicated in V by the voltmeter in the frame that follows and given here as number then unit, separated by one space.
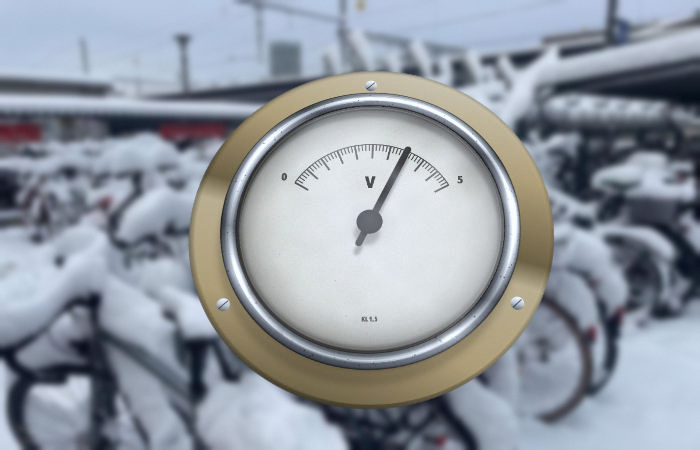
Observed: 3.5 V
